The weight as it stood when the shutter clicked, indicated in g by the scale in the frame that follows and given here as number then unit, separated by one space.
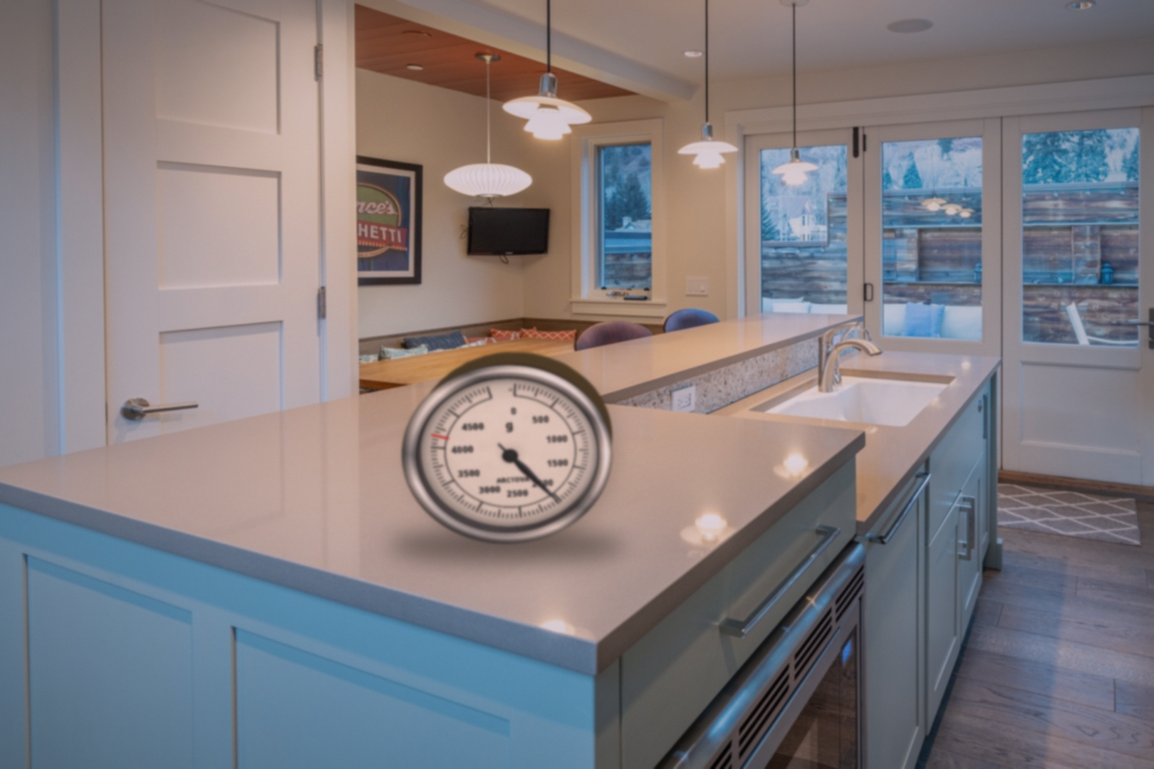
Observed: 2000 g
